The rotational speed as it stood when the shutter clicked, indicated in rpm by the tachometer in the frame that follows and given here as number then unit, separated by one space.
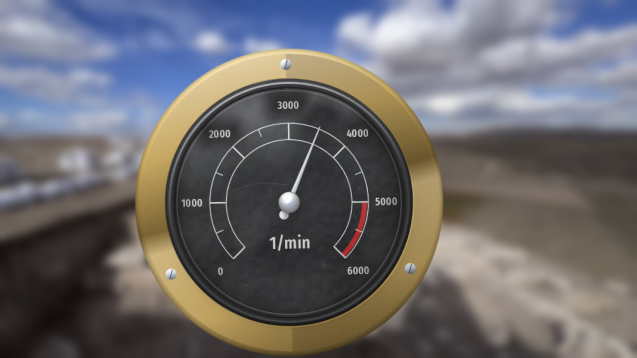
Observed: 3500 rpm
